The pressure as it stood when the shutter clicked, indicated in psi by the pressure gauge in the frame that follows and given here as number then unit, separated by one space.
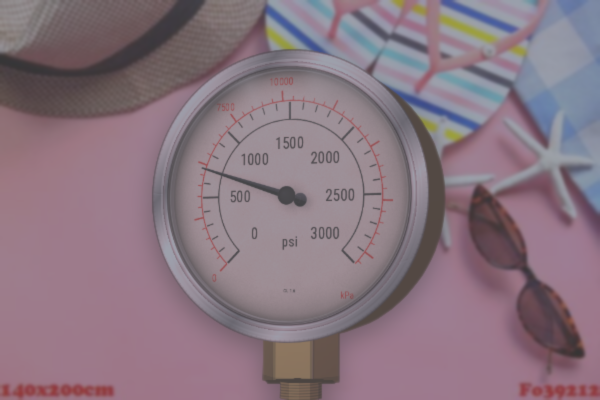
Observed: 700 psi
